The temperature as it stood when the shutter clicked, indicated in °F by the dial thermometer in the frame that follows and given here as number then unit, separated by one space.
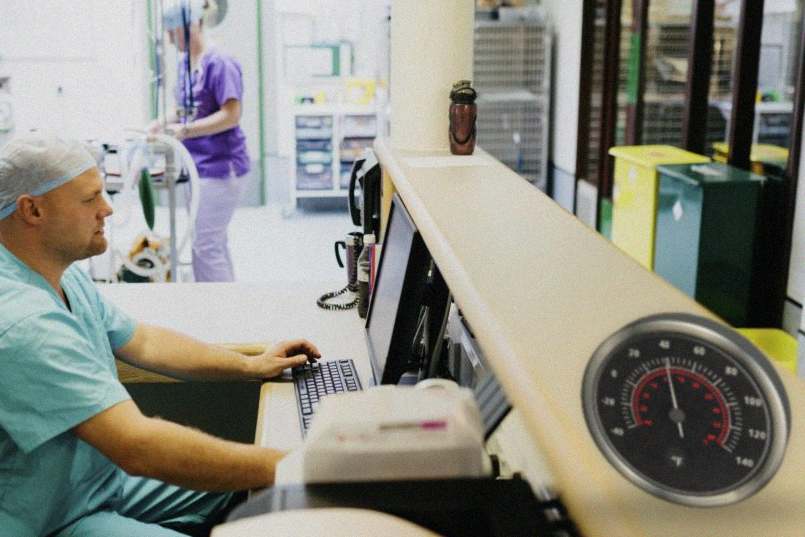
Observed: 40 °F
